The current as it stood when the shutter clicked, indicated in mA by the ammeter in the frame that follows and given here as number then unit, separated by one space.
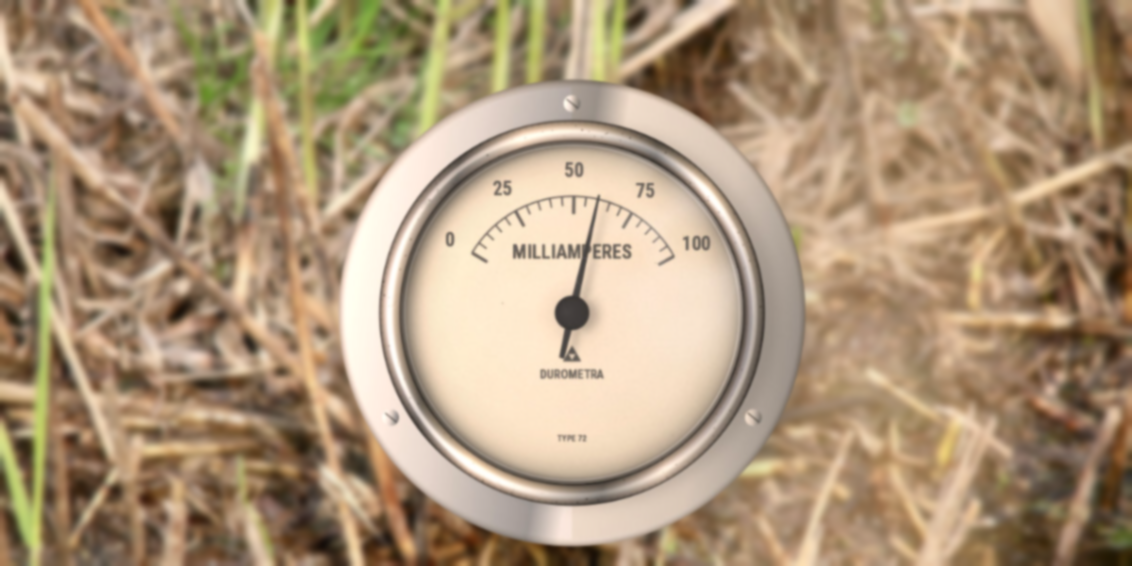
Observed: 60 mA
